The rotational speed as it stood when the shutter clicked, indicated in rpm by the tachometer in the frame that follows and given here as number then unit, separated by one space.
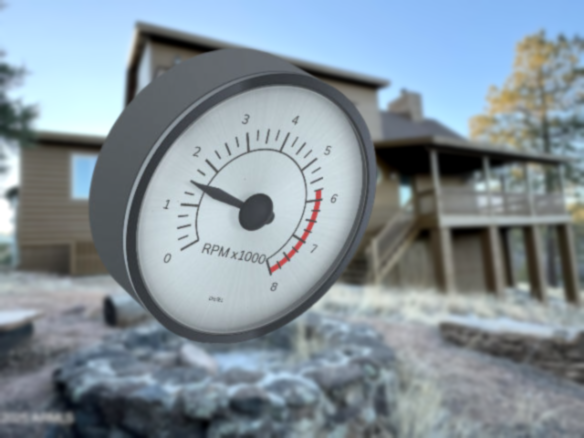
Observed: 1500 rpm
